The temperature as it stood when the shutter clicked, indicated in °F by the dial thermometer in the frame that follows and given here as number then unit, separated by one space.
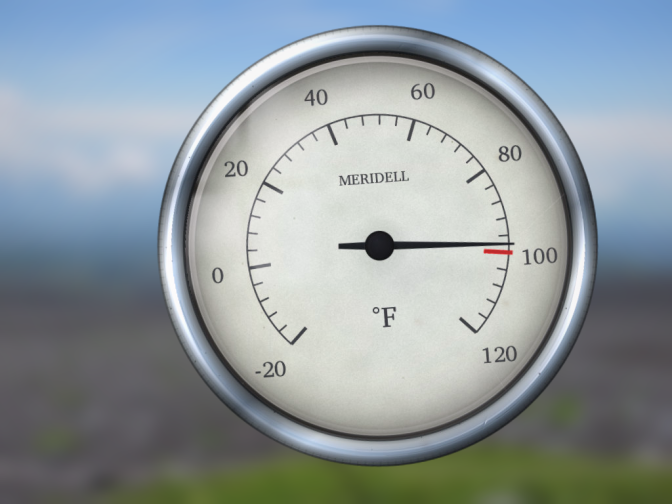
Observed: 98 °F
